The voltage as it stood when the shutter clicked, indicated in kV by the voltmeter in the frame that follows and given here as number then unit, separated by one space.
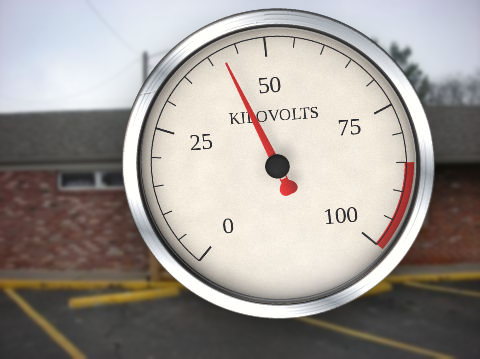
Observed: 42.5 kV
